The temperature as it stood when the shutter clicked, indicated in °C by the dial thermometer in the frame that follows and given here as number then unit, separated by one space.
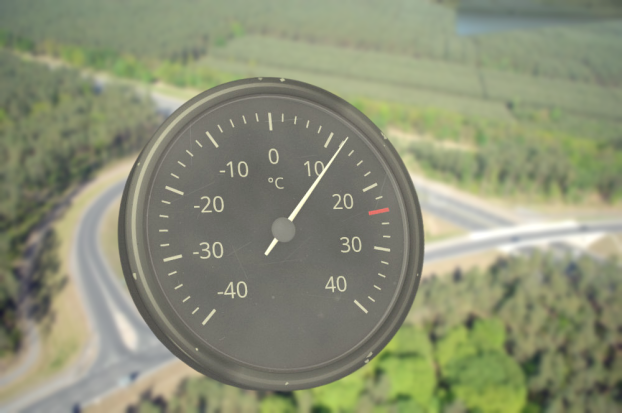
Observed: 12 °C
